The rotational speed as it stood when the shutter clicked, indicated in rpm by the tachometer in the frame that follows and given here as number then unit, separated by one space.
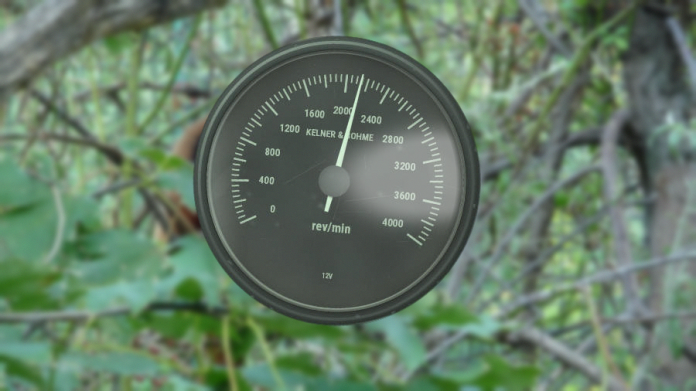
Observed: 2150 rpm
